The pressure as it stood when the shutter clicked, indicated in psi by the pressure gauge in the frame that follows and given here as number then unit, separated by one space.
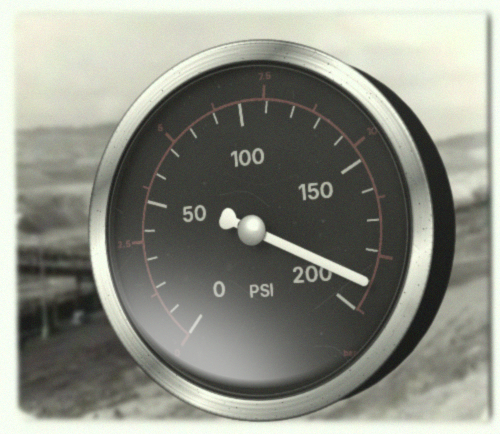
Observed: 190 psi
